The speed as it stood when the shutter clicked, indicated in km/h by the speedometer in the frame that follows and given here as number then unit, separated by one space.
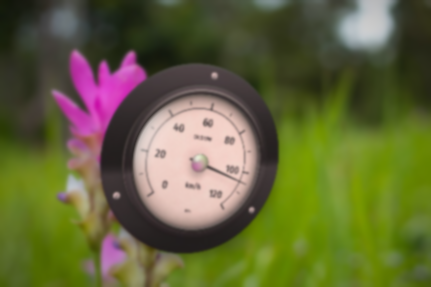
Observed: 105 km/h
